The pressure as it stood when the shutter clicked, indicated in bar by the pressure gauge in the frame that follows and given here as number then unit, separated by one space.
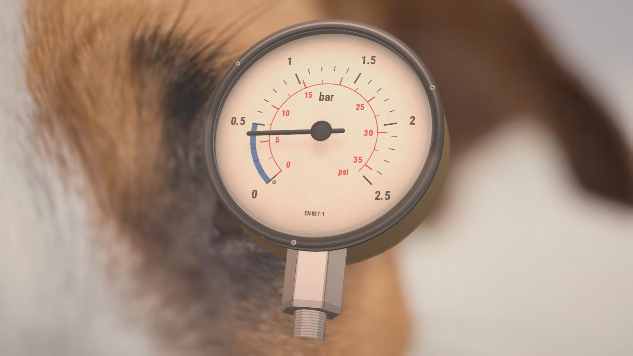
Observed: 0.4 bar
